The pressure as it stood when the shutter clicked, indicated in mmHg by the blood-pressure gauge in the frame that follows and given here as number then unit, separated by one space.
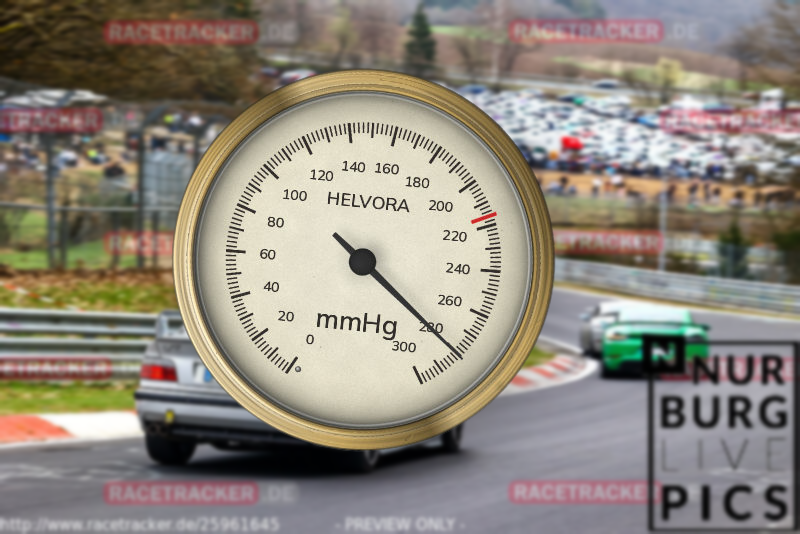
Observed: 280 mmHg
